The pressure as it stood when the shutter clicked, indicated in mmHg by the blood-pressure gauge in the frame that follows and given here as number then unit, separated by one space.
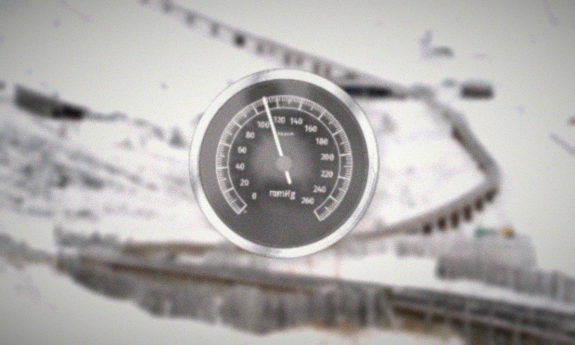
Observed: 110 mmHg
